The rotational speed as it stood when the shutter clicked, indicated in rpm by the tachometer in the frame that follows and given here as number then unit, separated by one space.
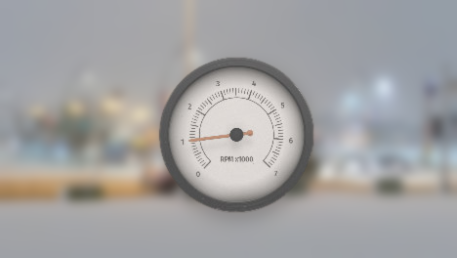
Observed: 1000 rpm
